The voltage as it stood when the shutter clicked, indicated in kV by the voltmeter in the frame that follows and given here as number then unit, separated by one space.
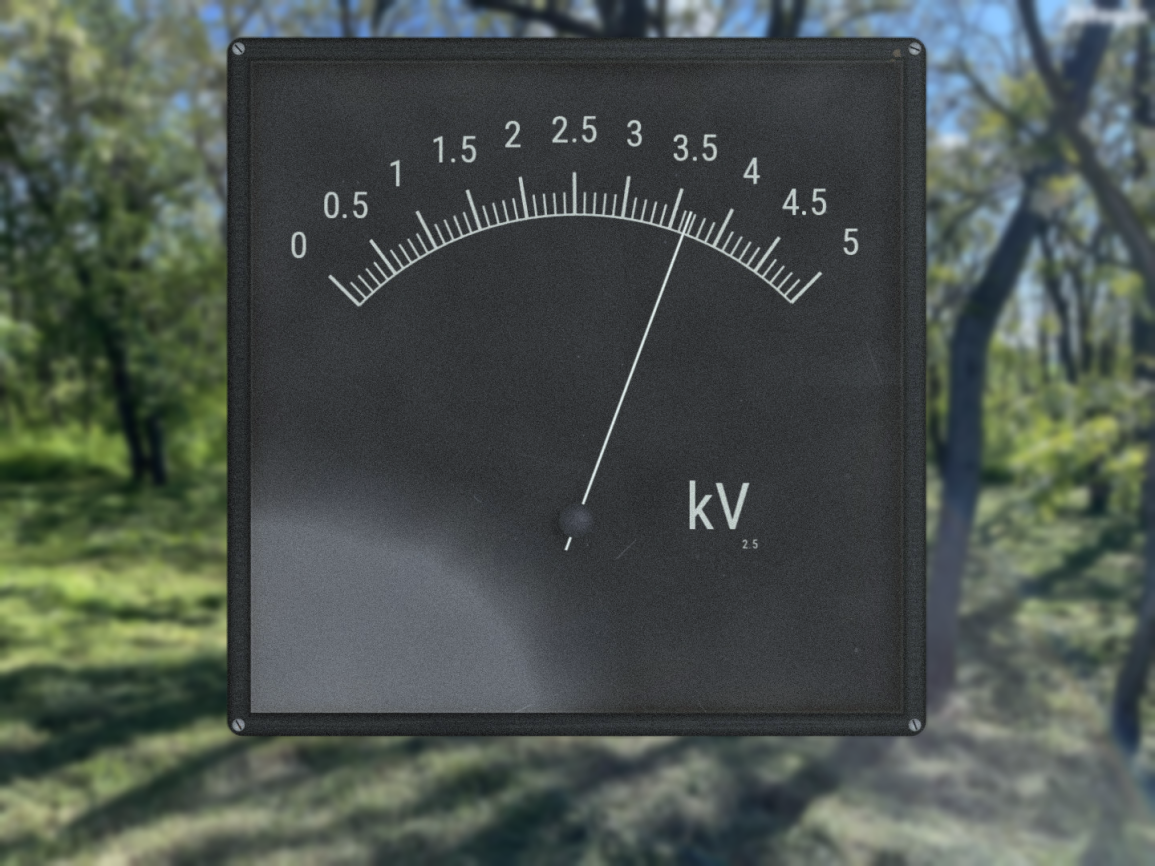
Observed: 3.65 kV
